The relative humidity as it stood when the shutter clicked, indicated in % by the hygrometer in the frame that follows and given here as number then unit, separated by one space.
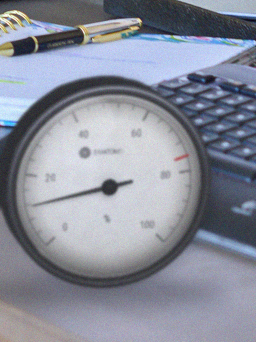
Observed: 12 %
